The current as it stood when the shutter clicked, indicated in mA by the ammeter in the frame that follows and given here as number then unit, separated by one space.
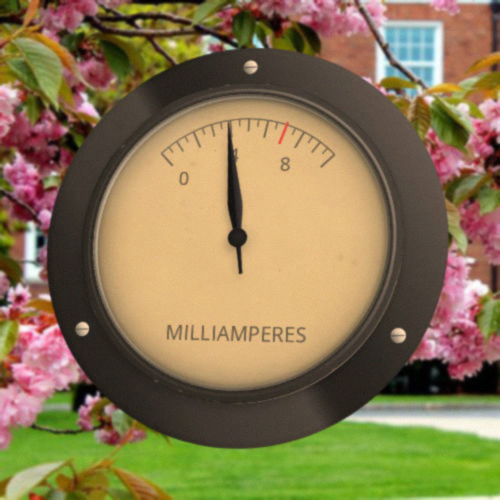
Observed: 4 mA
